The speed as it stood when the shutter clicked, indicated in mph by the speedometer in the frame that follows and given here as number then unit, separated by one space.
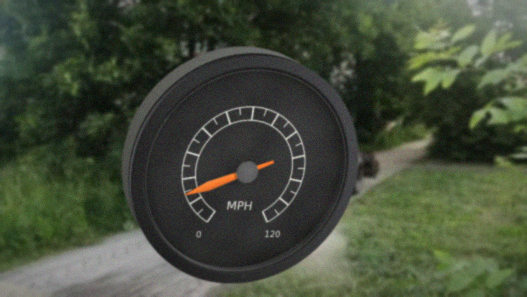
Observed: 15 mph
